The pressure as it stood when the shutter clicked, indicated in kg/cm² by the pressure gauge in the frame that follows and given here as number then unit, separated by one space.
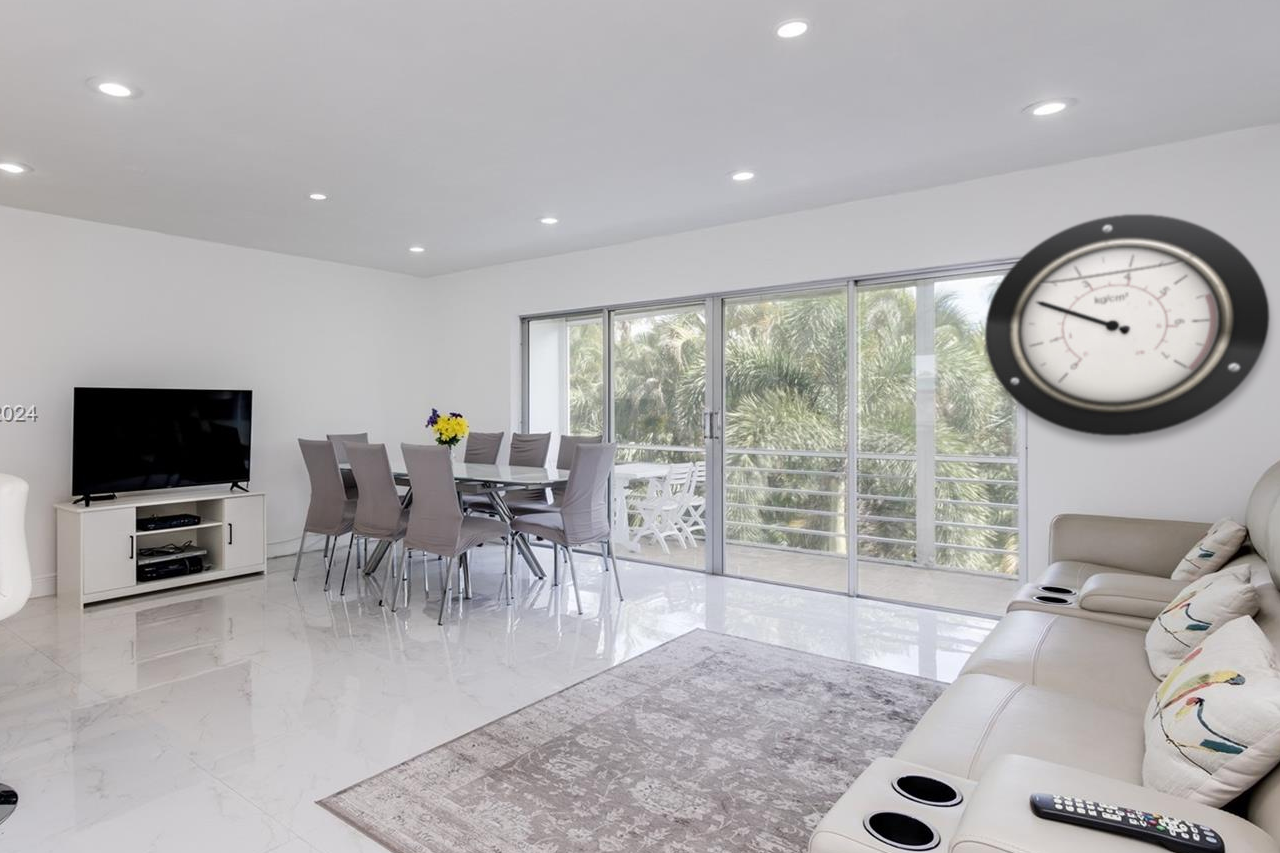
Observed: 2 kg/cm²
